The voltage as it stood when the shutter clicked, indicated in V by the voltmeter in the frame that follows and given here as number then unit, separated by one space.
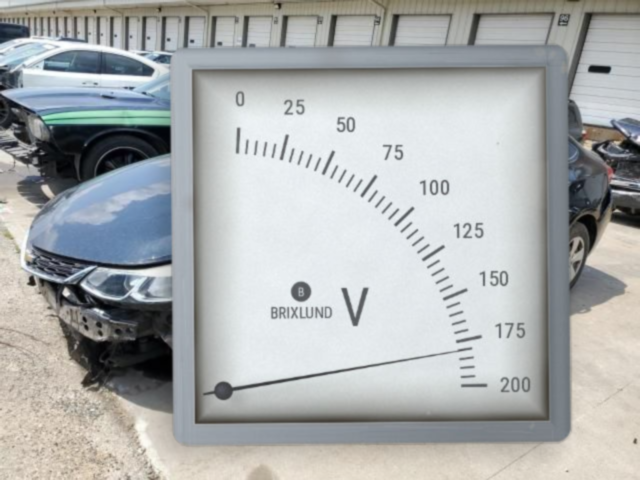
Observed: 180 V
